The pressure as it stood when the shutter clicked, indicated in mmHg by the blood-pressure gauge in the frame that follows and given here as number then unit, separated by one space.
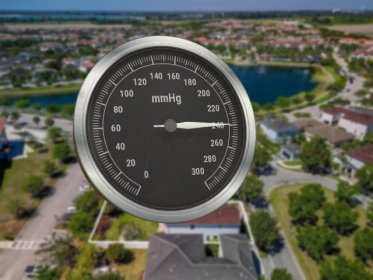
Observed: 240 mmHg
